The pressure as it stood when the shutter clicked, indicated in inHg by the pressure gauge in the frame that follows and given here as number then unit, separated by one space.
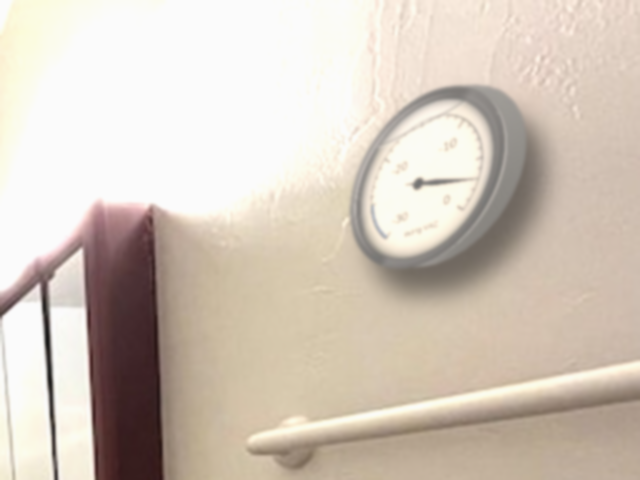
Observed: -3 inHg
